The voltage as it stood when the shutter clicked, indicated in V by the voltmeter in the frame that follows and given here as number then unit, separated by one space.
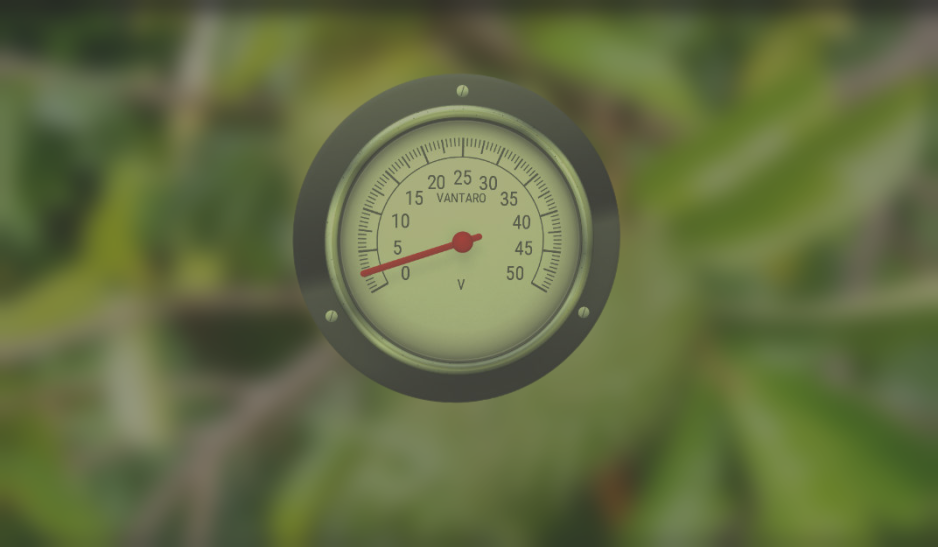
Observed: 2.5 V
